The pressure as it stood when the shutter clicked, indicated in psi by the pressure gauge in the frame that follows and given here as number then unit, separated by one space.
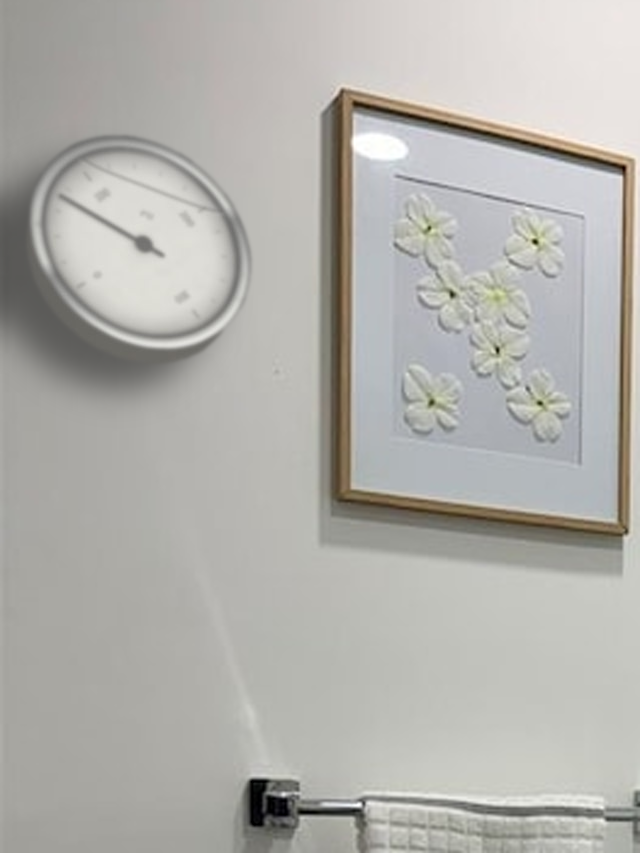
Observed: 70 psi
